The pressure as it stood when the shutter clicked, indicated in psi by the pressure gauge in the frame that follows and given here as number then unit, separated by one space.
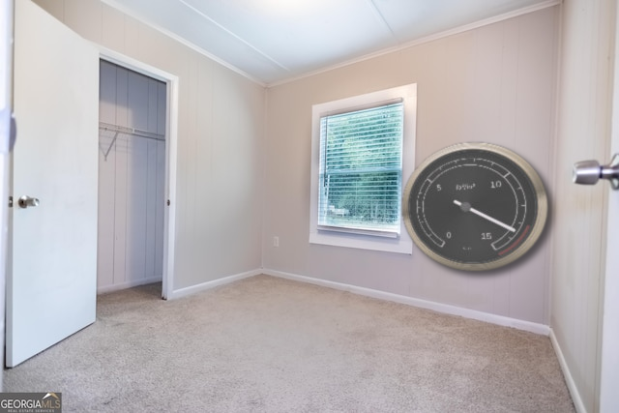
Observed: 13.5 psi
